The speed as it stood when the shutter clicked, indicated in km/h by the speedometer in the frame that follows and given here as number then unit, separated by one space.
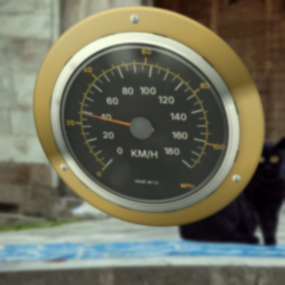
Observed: 40 km/h
